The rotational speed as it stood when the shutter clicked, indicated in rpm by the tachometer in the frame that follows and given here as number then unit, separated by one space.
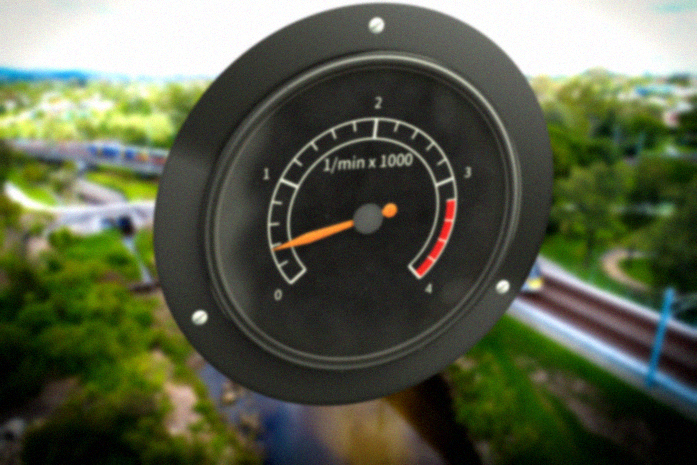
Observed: 400 rpm
